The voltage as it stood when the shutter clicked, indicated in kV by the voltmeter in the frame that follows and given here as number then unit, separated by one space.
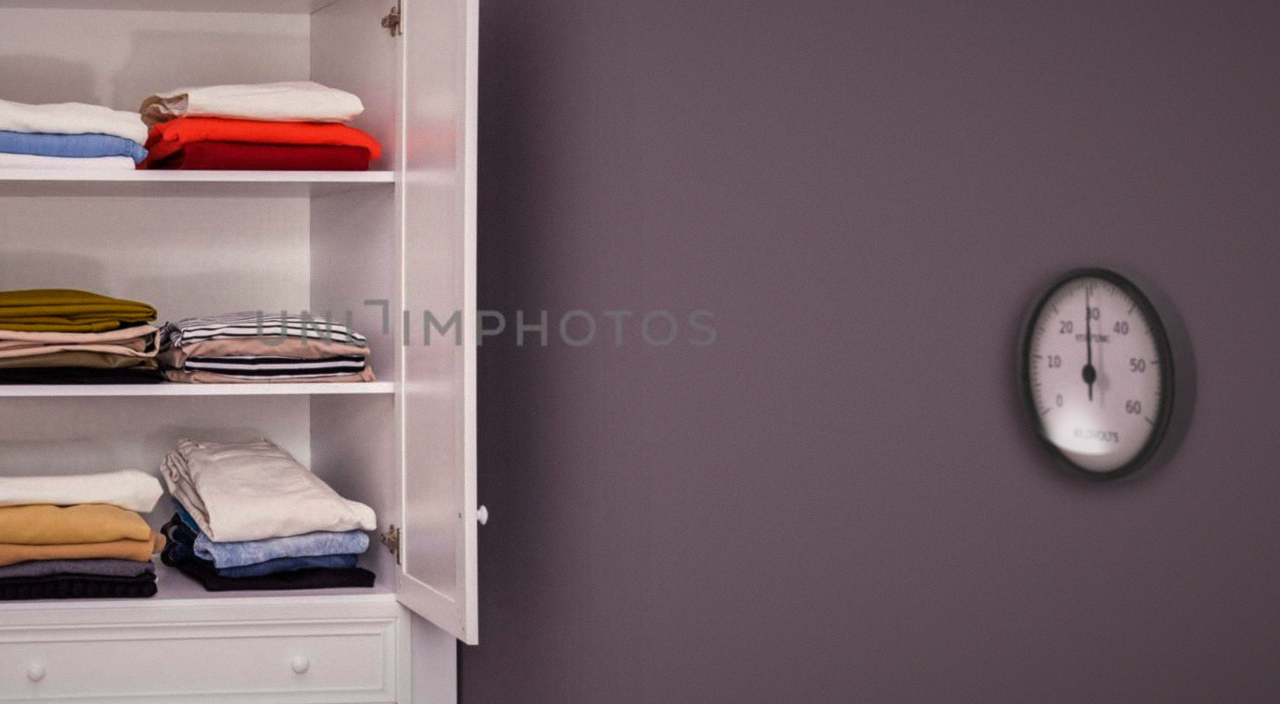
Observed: 30 kV
